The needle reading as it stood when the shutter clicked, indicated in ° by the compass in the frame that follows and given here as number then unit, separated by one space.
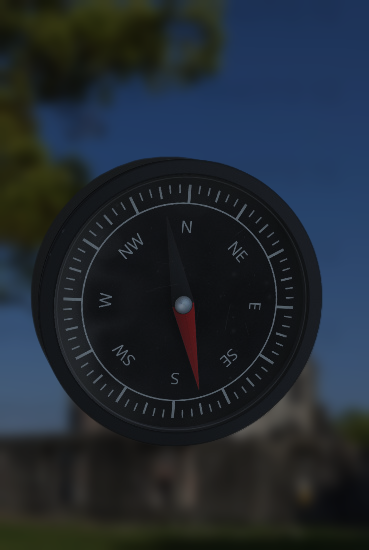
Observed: 165 °
